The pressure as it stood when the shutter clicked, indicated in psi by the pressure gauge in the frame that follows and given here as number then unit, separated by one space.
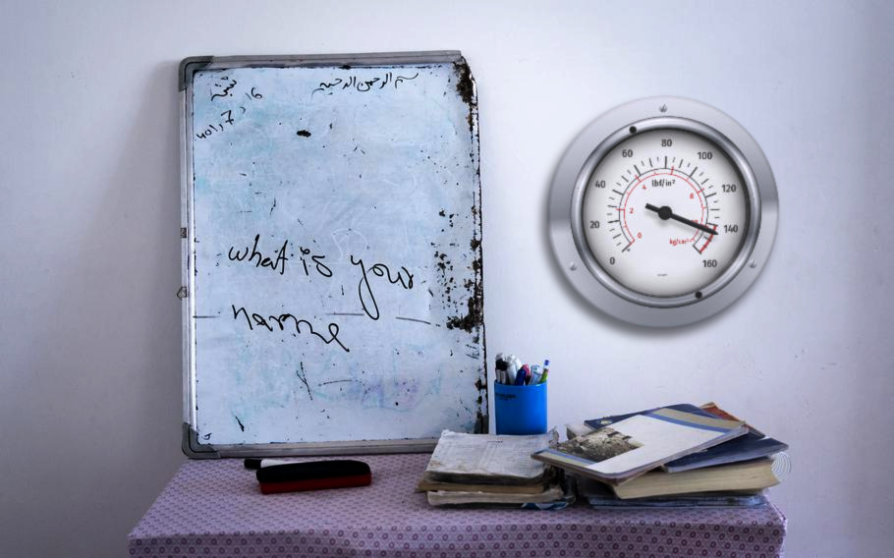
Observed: 145 psi
